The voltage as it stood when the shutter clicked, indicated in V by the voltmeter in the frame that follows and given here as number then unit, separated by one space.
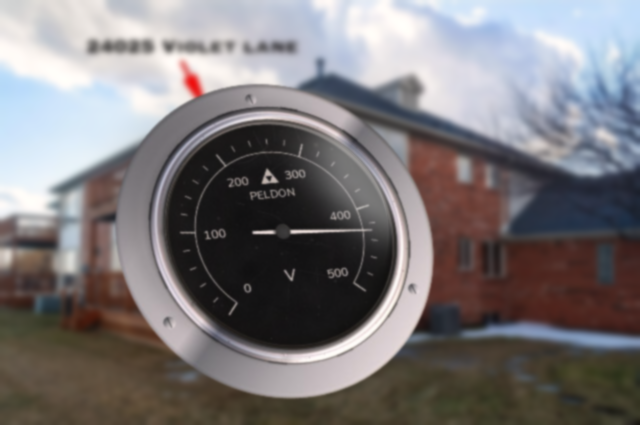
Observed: 430 V
